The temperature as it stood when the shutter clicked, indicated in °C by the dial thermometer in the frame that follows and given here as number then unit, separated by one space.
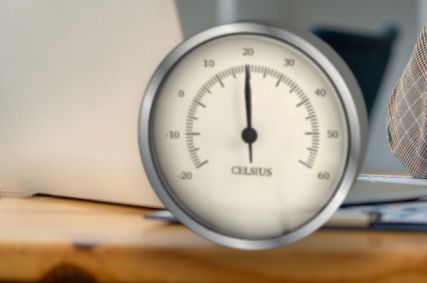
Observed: 20 °C
